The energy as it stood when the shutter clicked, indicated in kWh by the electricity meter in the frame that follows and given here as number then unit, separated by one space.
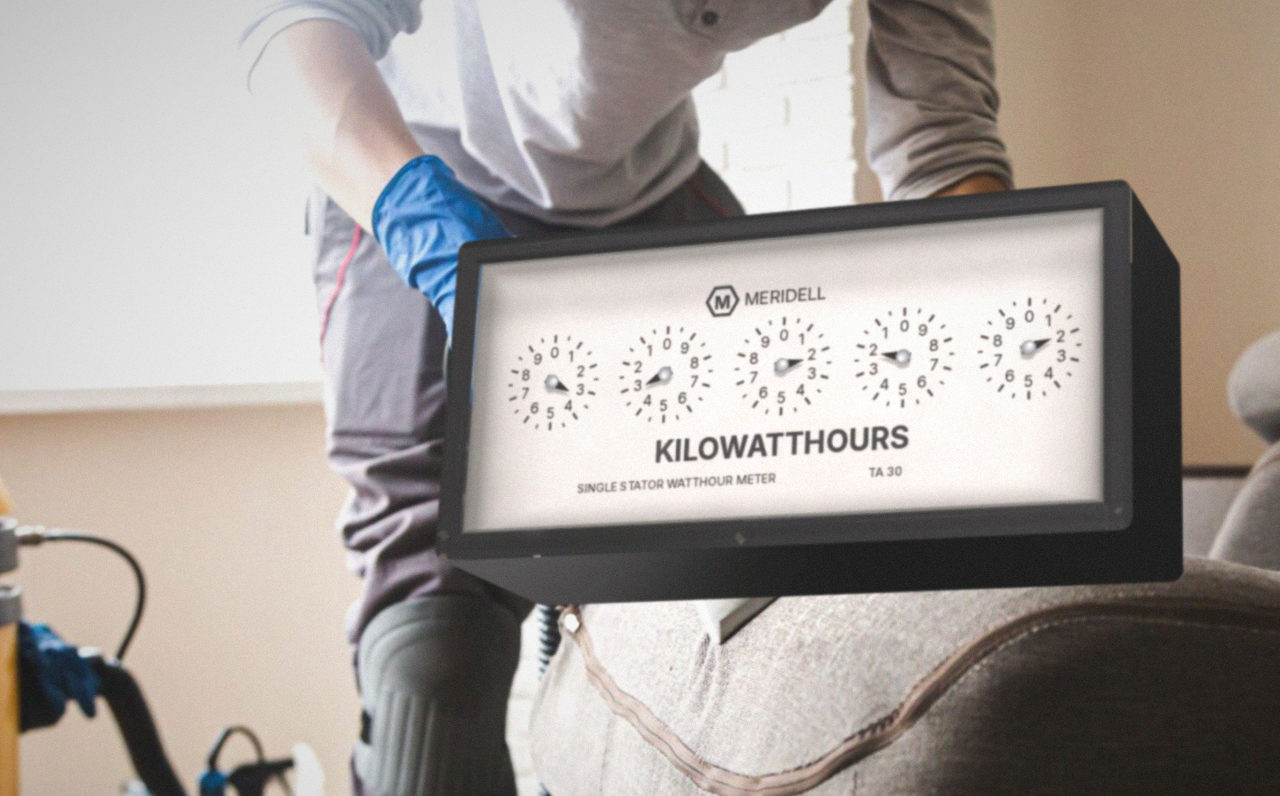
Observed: 33222 kWh
